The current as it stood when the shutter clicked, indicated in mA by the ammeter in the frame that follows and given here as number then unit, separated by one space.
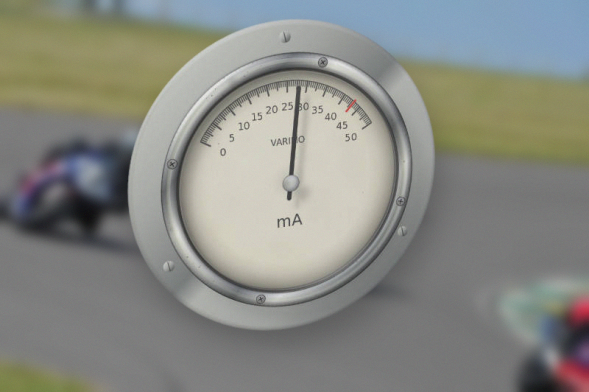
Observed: 27.5 mA
